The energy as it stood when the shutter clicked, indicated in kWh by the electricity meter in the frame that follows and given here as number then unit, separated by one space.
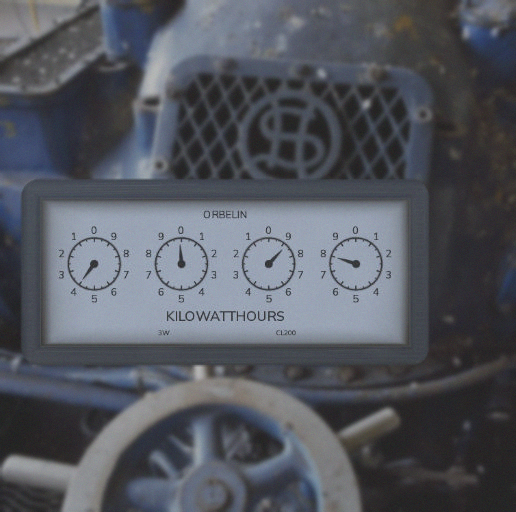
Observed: 3988 kWh
